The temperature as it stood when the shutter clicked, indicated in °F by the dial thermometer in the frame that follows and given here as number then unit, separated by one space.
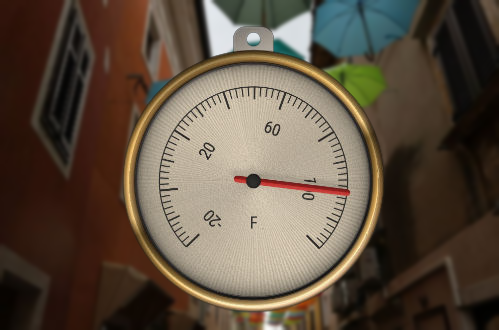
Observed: 100 °F
